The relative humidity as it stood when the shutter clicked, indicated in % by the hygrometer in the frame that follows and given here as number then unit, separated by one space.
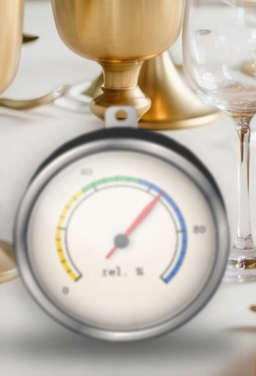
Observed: 64 %
